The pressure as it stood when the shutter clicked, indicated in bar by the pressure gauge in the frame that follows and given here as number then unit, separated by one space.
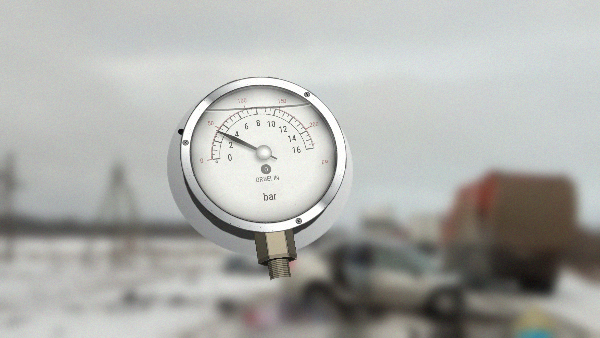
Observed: 3 bar
